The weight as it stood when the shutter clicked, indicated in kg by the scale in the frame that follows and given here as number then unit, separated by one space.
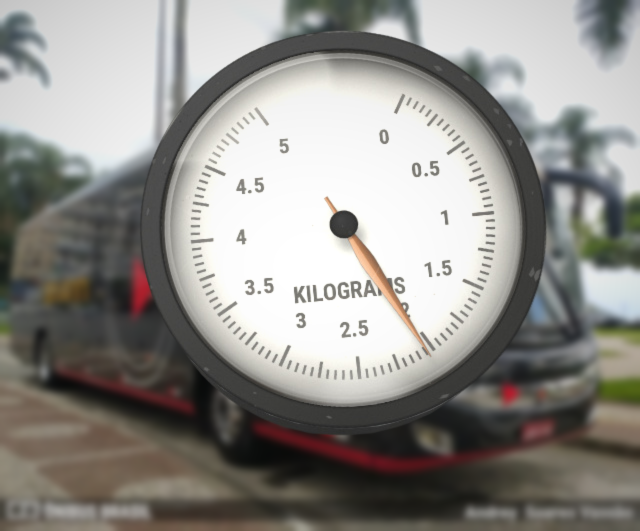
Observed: 2.05 kg
